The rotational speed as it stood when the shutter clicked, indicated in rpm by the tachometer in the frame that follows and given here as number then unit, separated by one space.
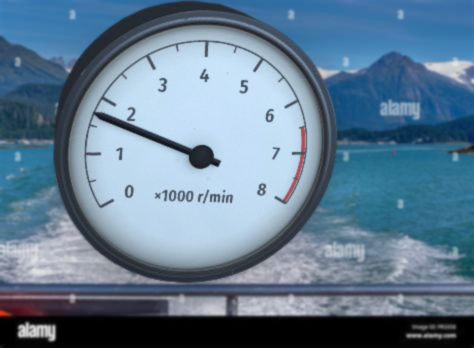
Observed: 1750 rpm
